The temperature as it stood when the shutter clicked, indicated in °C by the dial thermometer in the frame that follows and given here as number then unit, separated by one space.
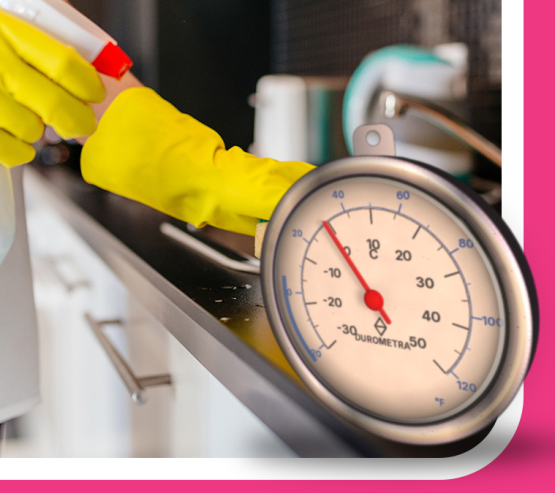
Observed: 0 °C
